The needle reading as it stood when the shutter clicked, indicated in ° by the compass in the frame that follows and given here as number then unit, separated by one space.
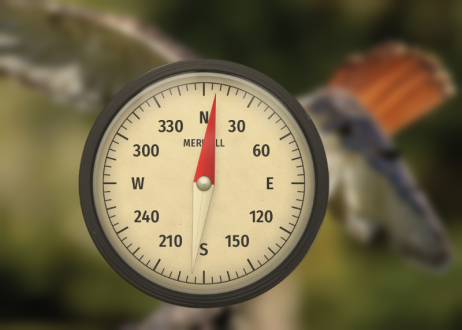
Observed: 7.5 °
